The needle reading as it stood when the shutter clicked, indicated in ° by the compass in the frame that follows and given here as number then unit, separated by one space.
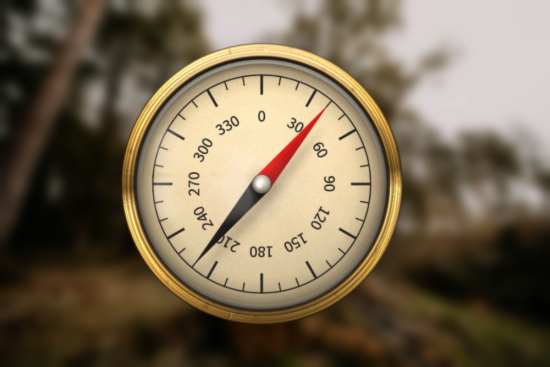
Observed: 40 °
